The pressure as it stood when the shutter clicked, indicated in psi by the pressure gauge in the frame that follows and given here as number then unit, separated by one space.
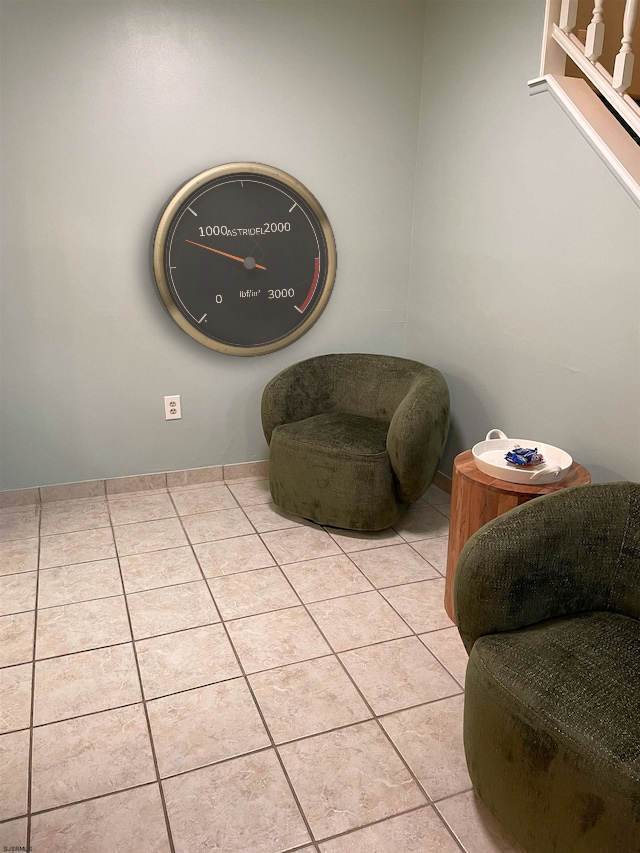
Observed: 750 psi
